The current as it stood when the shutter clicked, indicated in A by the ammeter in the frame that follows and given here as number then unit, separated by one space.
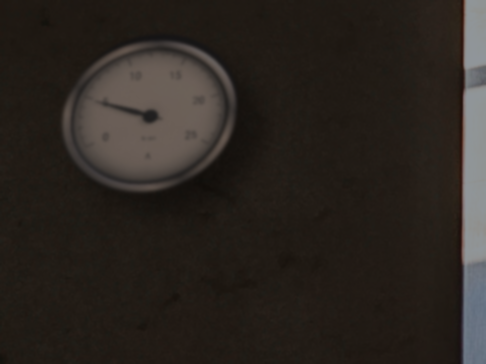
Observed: 5 A
